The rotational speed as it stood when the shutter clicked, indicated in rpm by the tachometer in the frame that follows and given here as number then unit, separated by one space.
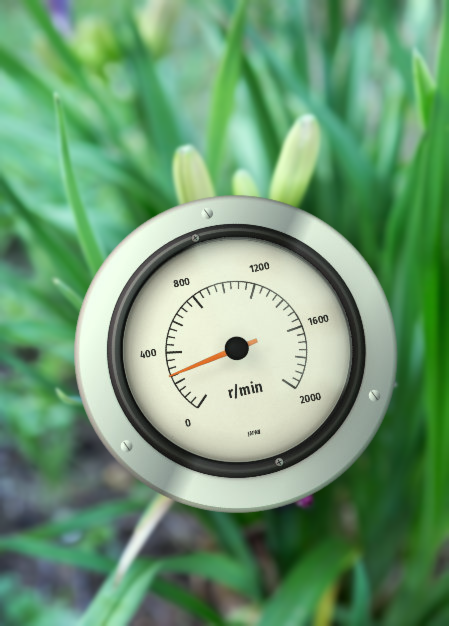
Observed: 250 rpm
